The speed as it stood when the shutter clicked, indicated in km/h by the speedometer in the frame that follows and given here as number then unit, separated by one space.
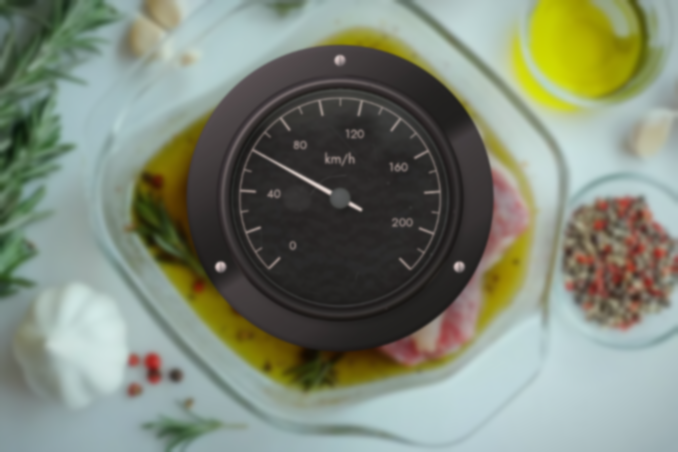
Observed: 60 km/h
